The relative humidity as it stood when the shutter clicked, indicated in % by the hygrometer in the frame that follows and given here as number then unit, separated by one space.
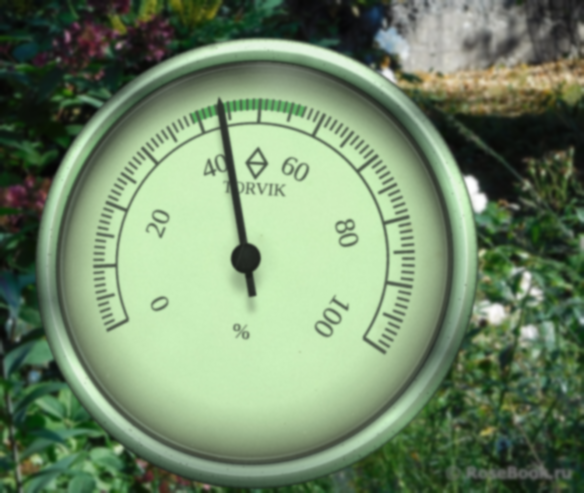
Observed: 44 %
